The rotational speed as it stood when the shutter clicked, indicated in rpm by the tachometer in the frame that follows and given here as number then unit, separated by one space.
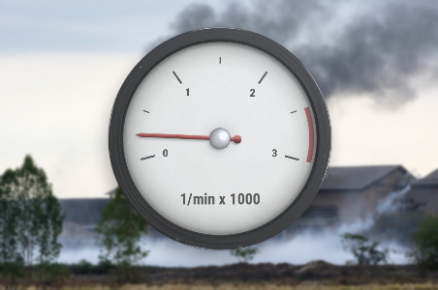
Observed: 250 rpm
